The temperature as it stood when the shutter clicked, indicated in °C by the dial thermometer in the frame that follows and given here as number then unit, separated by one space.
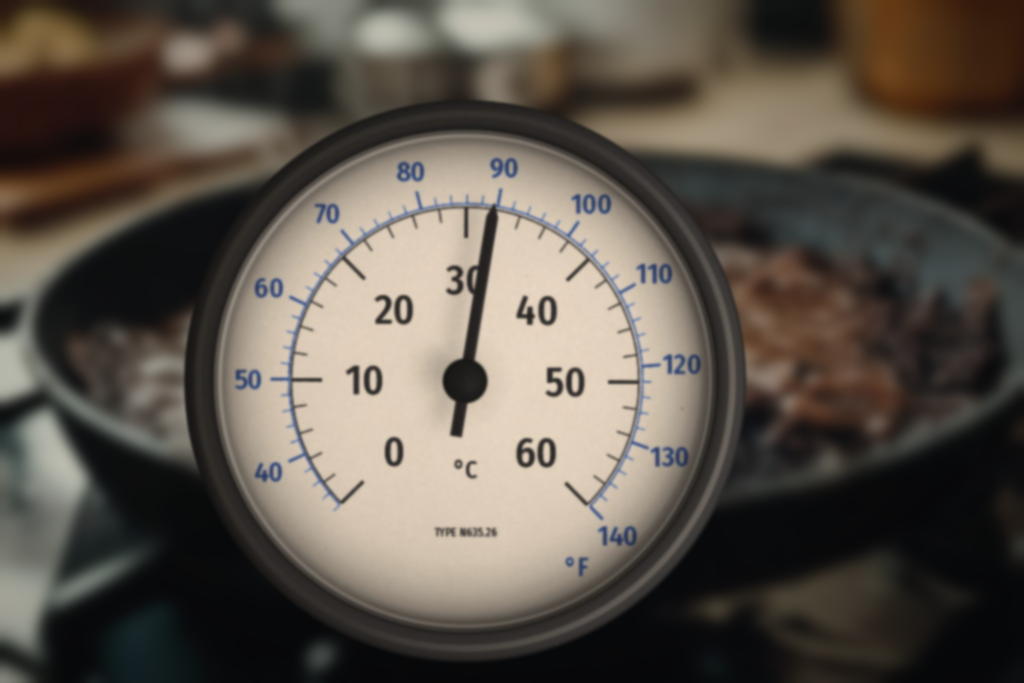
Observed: 32 °C
